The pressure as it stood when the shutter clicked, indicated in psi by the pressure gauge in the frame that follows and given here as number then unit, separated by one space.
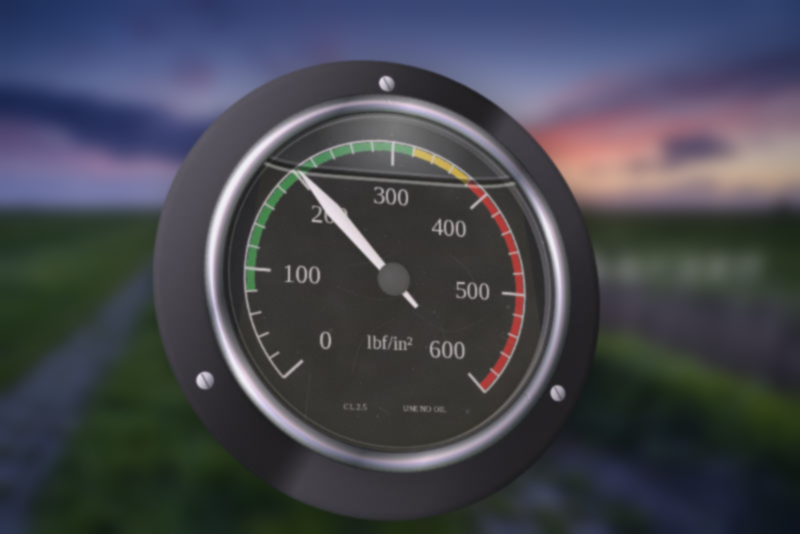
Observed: 200 psi
